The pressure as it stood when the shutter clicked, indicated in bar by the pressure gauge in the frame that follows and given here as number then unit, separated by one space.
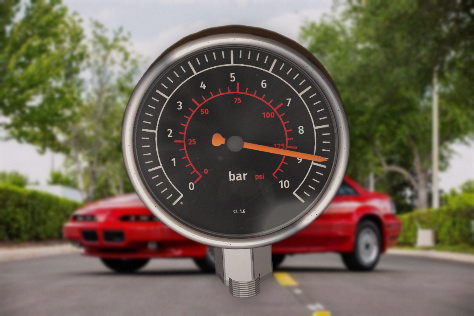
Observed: 8.8 bar
